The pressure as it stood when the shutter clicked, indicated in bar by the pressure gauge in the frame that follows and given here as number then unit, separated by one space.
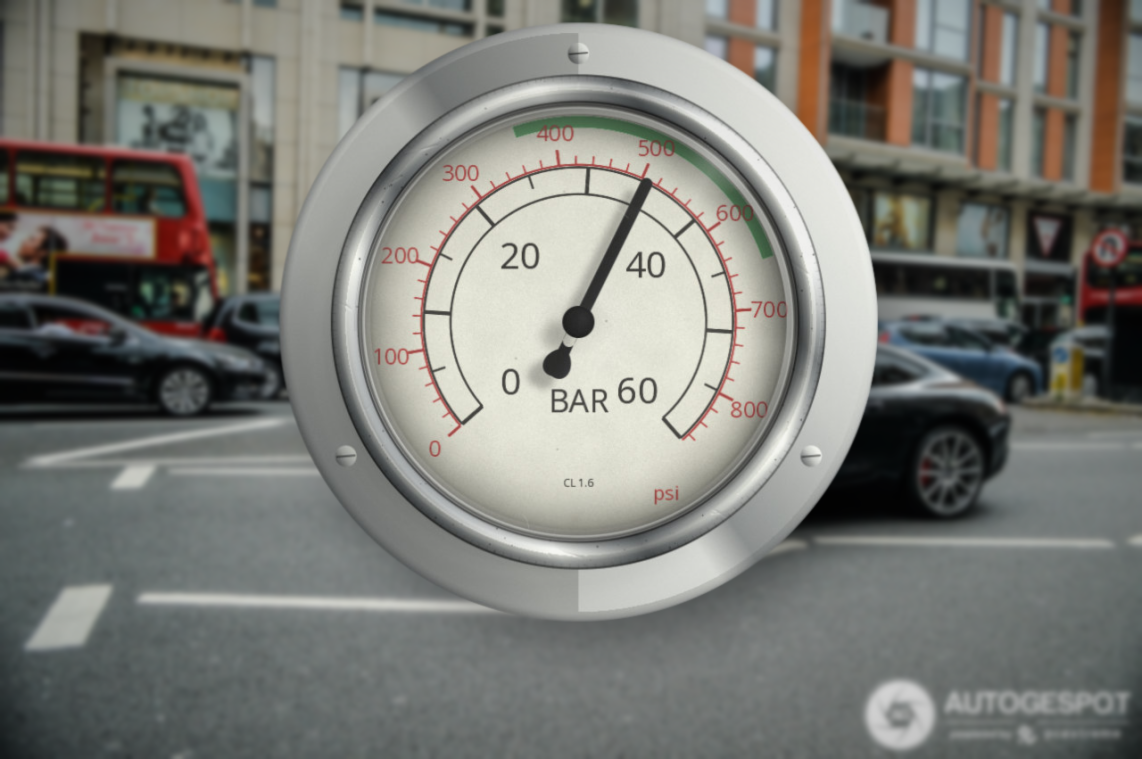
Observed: 35 bar
